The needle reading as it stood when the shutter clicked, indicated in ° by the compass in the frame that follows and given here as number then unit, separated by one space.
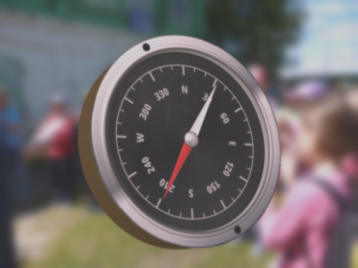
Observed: 210 °
